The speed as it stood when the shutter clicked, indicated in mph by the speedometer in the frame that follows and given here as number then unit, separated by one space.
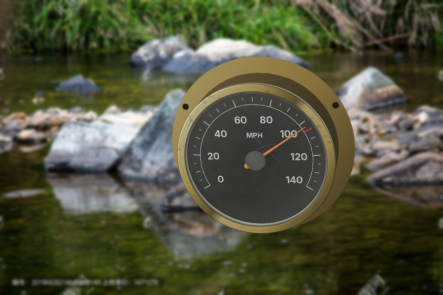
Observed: 102.5 mph
